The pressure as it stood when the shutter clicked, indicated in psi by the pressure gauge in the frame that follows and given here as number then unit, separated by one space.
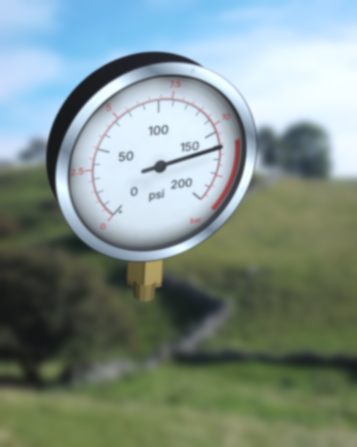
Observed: 160 psi
